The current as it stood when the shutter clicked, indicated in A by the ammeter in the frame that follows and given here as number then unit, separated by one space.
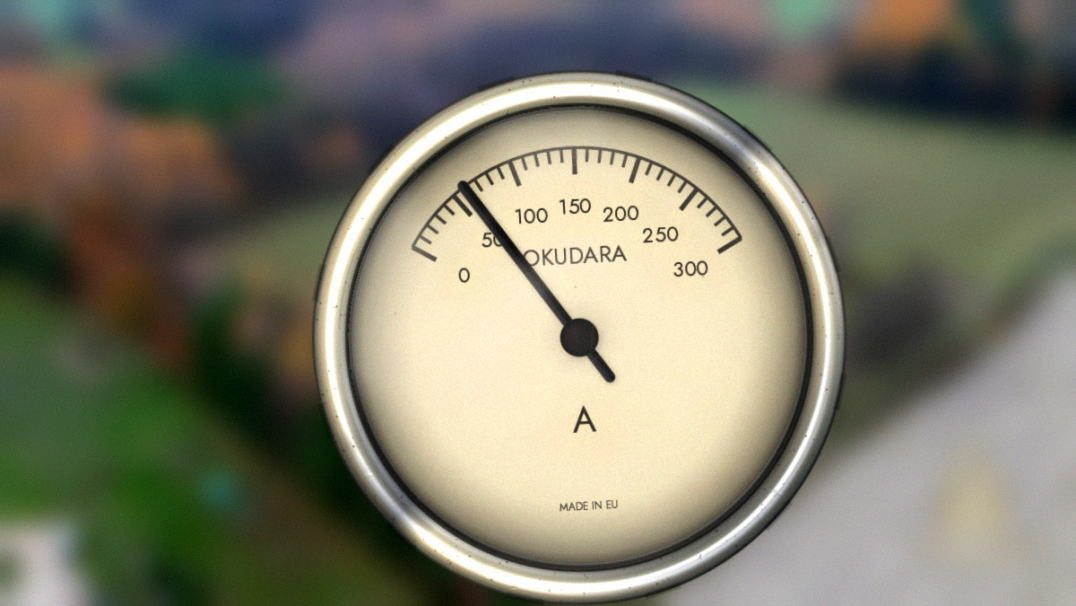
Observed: 60 A
